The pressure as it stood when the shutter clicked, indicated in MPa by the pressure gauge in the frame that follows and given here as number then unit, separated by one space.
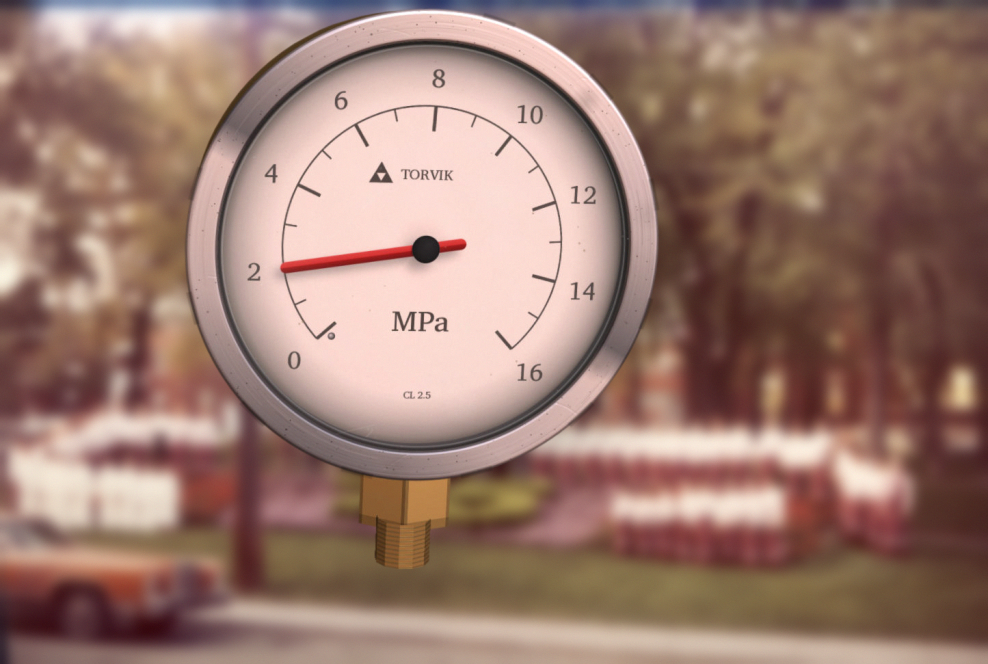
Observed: 2 MPa
